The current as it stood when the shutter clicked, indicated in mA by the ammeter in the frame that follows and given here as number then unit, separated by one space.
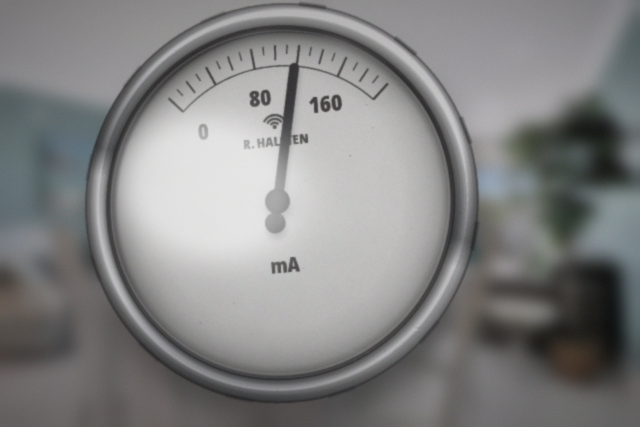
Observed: 120 mA
